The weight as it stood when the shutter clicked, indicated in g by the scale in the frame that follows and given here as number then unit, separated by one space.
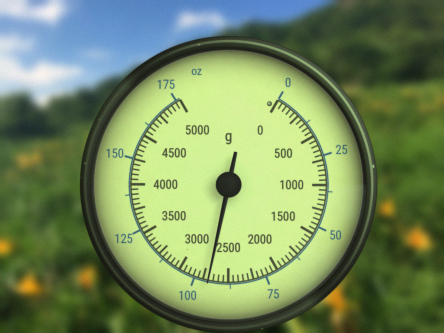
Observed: 2700 g
